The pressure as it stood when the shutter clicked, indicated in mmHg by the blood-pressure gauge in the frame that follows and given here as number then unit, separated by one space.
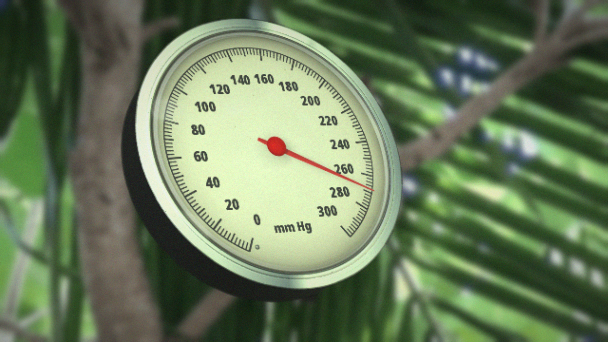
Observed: 270 mmHg
